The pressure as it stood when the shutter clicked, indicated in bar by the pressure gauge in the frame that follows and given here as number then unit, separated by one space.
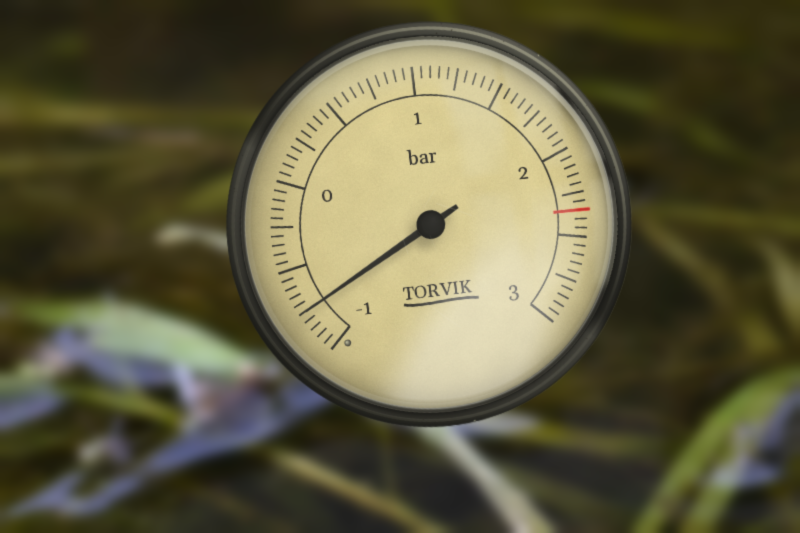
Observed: -0.75 bar
